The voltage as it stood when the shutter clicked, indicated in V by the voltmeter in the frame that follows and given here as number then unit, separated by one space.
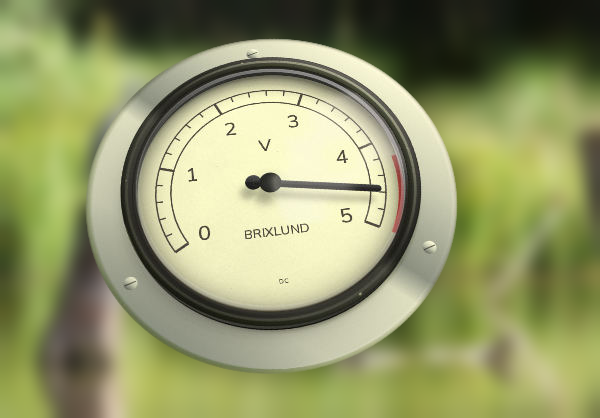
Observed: 4.6 V
